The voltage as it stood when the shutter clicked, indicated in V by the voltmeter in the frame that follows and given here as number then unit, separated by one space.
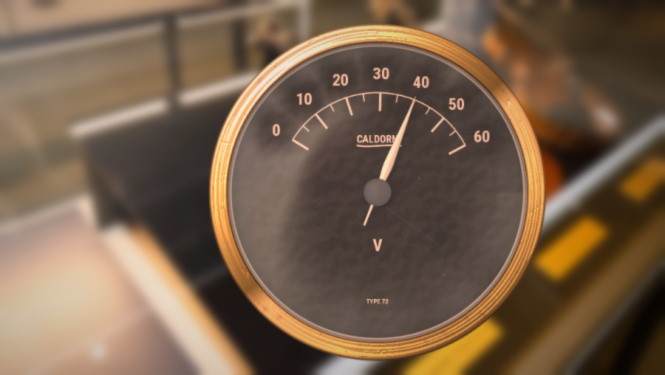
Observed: 40 V
